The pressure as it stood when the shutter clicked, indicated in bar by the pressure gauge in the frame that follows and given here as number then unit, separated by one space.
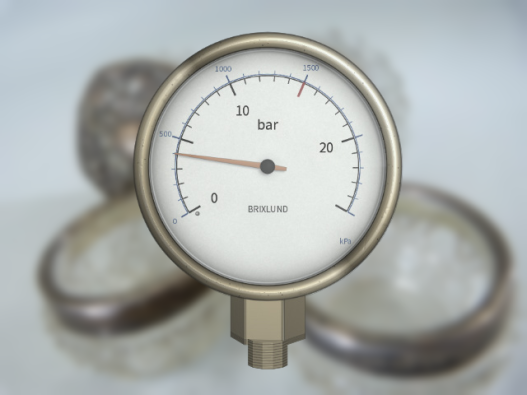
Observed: 4 bar
